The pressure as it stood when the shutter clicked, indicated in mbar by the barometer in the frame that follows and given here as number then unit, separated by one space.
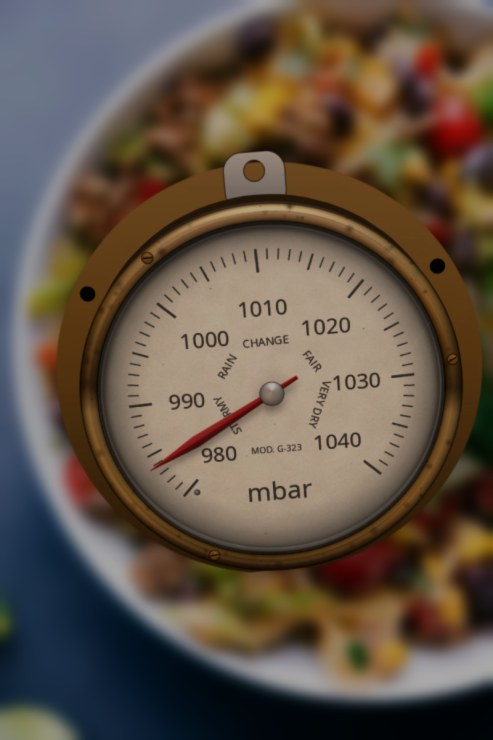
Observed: 984 mbar
